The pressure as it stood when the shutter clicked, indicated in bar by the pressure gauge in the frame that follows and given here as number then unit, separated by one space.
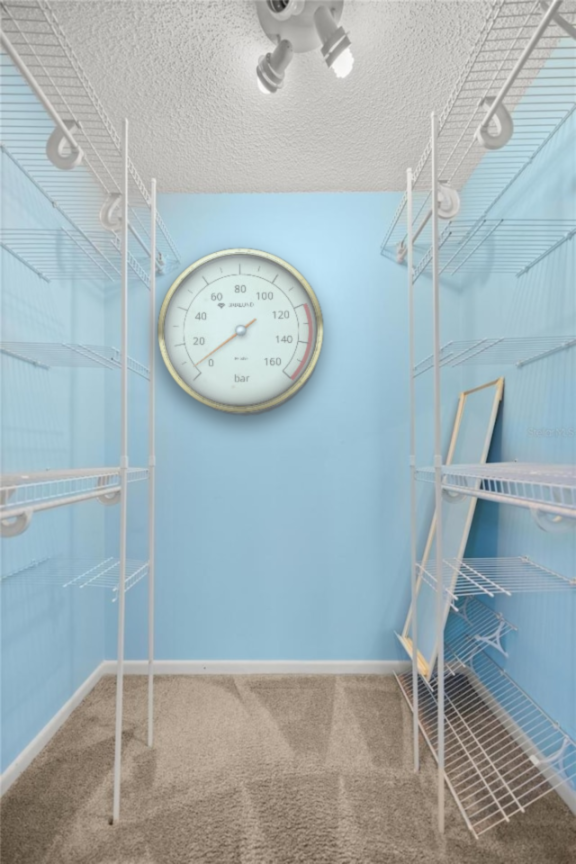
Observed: 5 bar
